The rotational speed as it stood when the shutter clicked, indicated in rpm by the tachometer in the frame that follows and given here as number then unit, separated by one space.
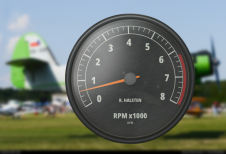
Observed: 600 rpm
